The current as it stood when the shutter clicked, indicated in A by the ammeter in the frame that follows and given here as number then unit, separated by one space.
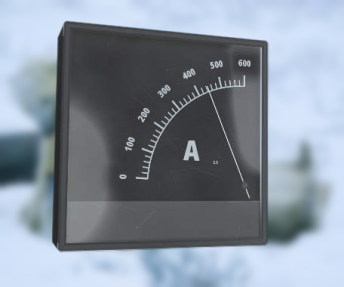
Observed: 440 A
